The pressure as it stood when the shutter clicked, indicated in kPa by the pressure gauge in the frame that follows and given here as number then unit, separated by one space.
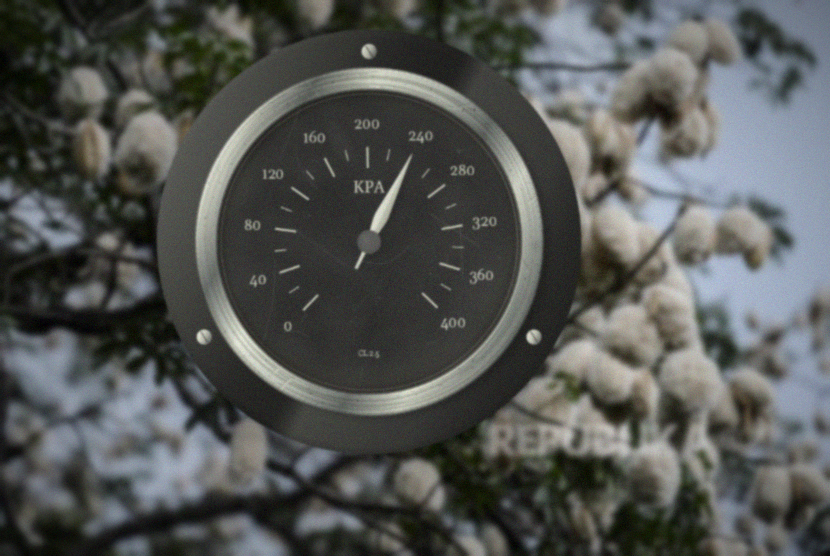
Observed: 240 kPa
